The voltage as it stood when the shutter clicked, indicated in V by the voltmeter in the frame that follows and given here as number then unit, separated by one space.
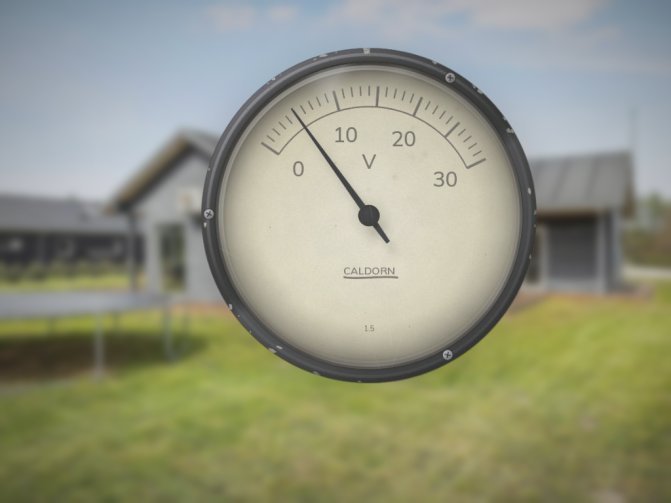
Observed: 5 V
